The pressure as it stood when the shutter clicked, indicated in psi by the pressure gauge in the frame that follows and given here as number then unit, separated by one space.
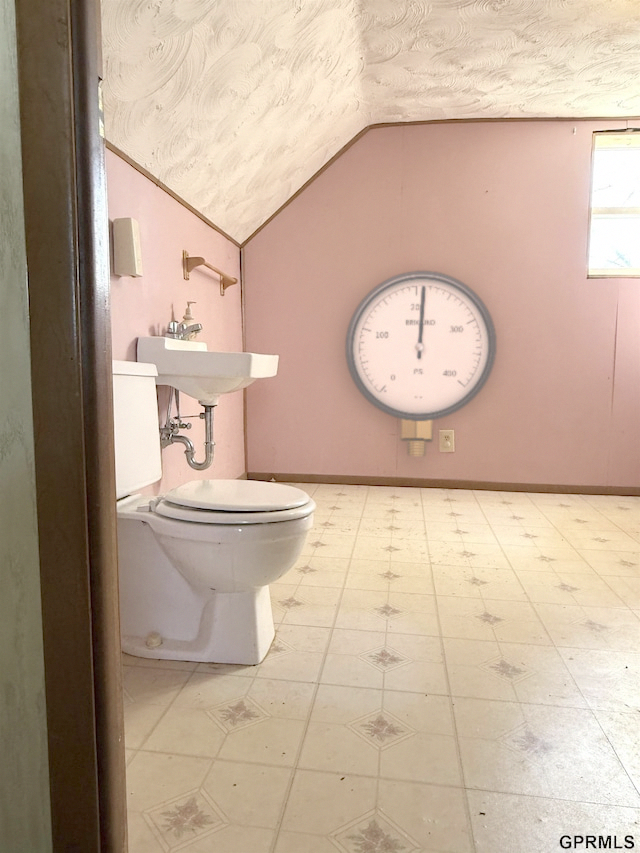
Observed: 210 psi
